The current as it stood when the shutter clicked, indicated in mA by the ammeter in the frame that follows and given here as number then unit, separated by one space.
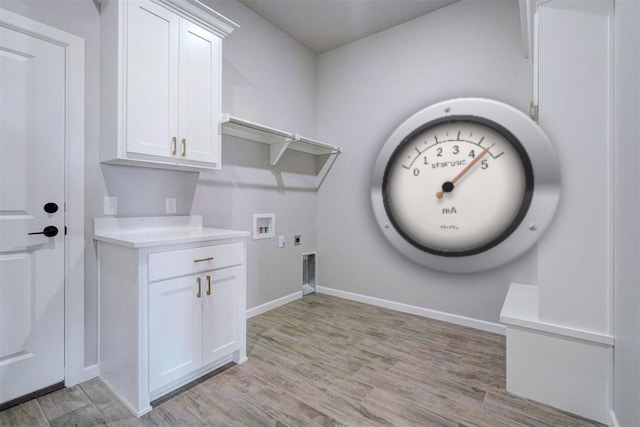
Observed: 4.5 mA
